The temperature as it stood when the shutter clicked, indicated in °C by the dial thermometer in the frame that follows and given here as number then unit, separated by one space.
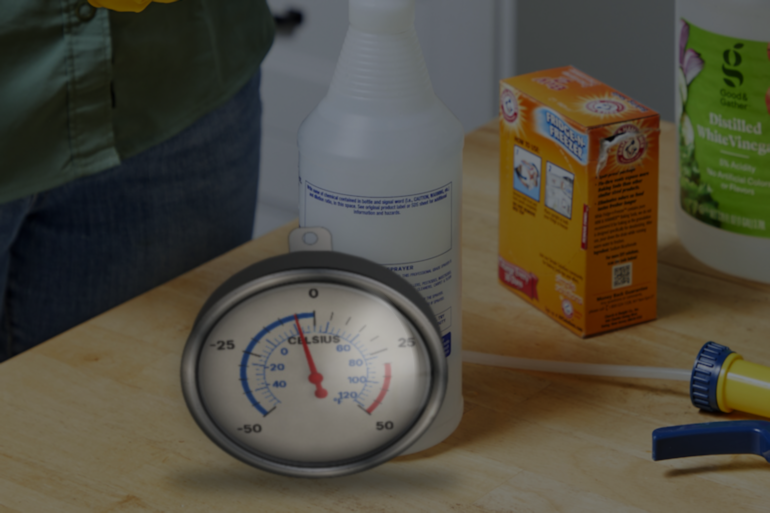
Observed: -5 °C
